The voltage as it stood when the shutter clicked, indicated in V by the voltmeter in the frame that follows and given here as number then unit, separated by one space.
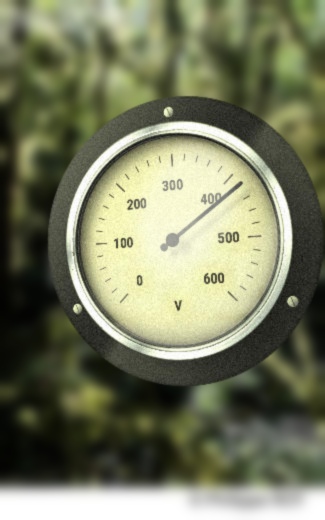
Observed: 420 V
